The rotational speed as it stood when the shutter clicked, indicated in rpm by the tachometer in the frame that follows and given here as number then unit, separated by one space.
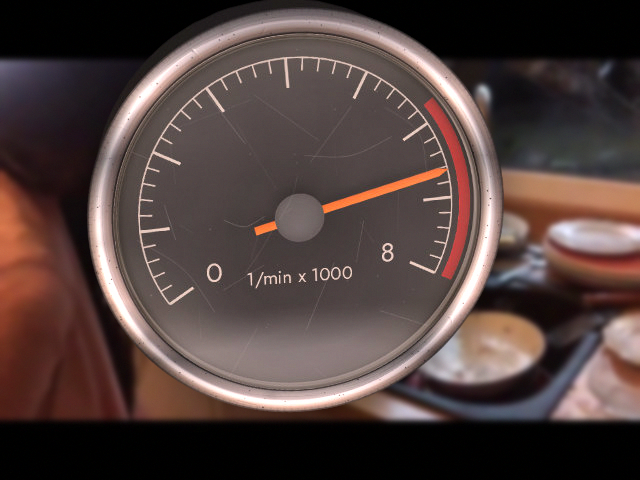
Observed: 6600 rpm
